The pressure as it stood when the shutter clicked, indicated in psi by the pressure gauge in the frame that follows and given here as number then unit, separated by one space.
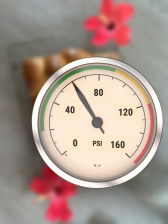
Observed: 60 psi
